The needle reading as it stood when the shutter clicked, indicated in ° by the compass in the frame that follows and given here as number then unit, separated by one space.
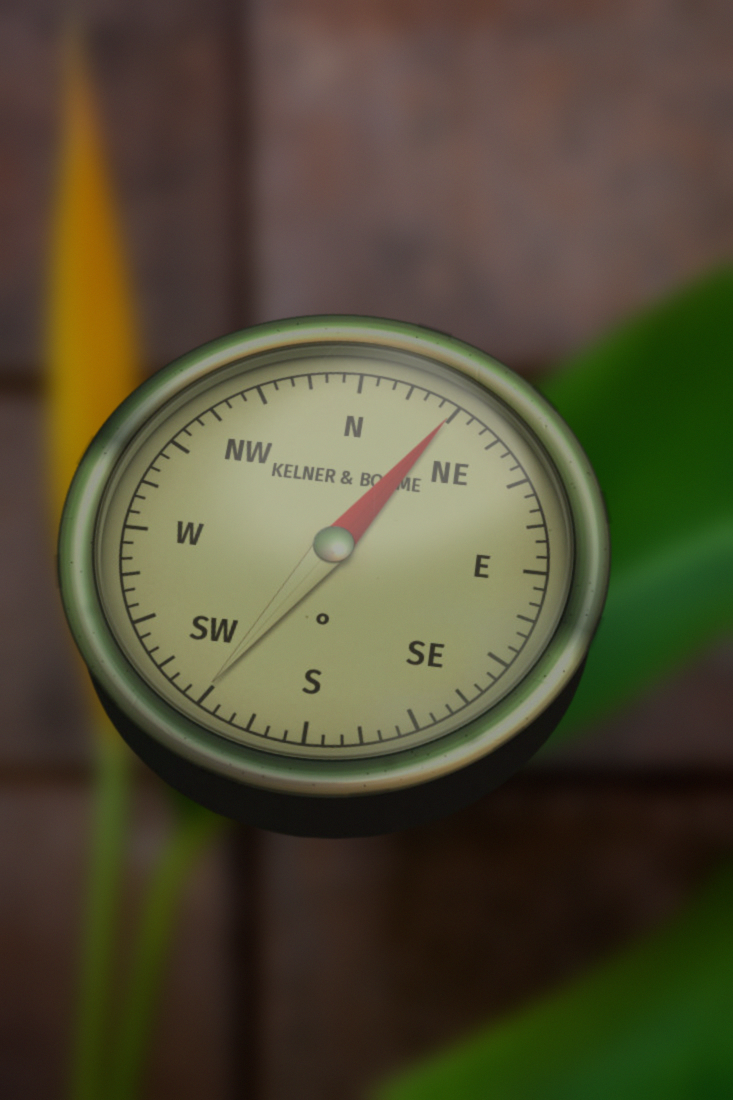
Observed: 30 °
